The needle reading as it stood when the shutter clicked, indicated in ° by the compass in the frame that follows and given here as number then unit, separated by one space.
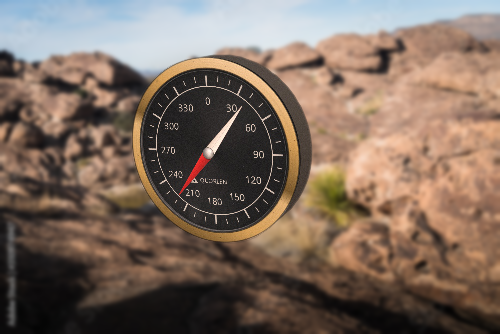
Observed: 220 °
